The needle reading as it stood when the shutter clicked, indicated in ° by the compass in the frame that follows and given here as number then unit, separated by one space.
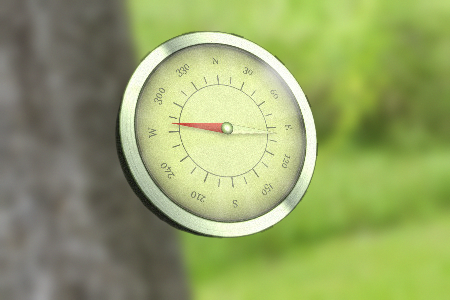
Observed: 277.5 °
